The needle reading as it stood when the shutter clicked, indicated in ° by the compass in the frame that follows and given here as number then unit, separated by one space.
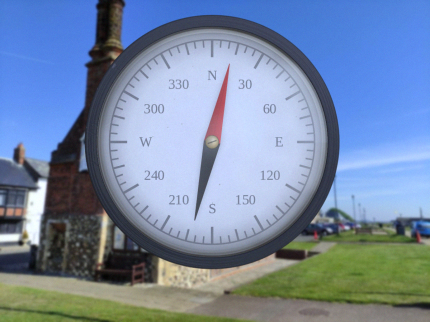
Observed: 12.5 °
